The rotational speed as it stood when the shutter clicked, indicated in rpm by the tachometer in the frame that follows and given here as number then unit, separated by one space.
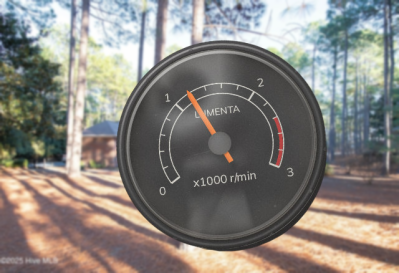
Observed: 1200 rpm
